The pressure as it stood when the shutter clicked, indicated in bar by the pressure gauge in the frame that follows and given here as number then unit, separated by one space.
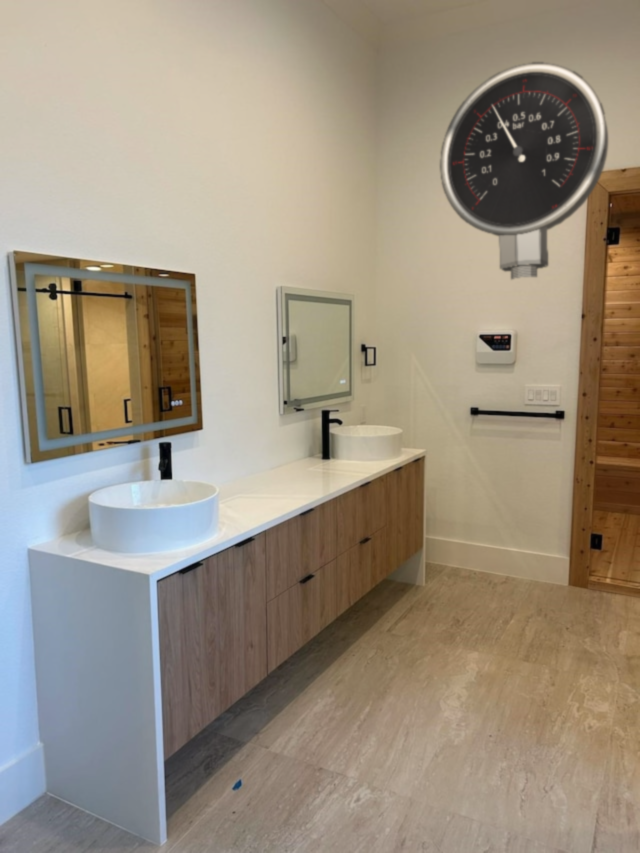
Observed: 0.4 bar
